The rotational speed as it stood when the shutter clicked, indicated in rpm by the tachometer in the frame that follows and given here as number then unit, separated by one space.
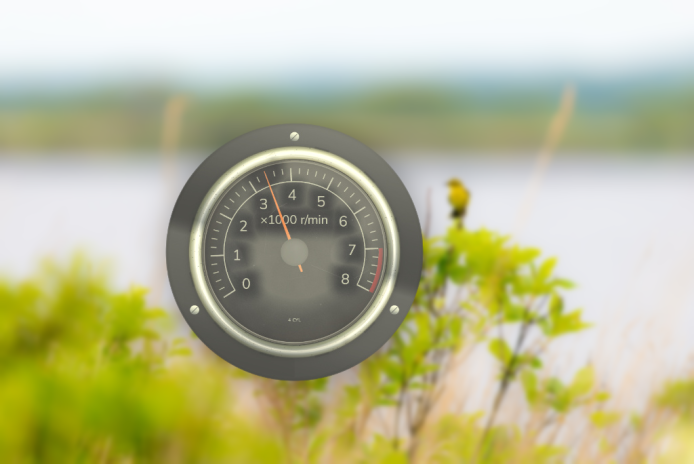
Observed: 3400 rpm
